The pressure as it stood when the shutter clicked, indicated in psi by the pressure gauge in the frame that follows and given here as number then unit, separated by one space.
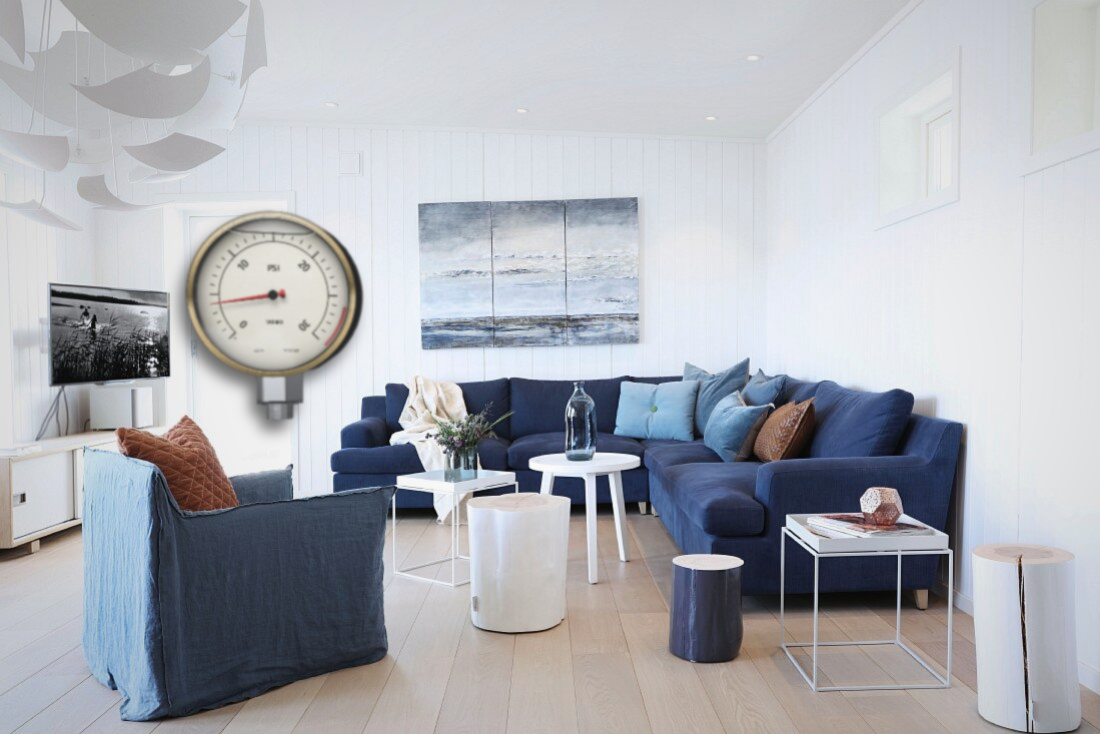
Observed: 4 psi
